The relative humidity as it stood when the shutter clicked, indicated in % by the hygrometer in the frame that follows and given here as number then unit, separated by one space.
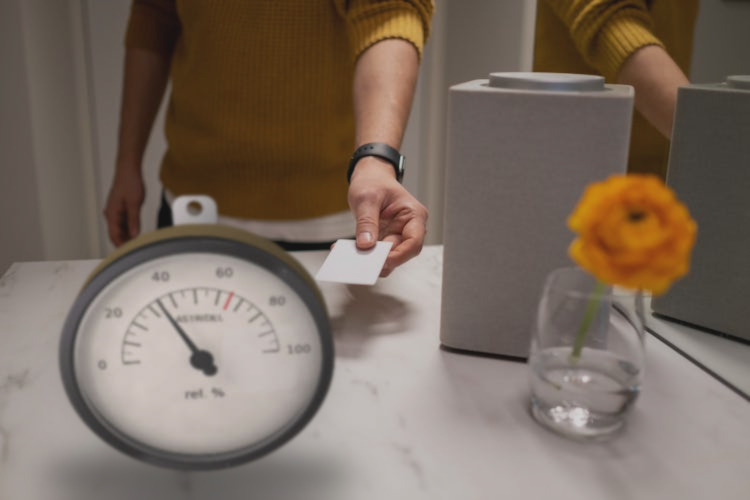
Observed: 35 %
